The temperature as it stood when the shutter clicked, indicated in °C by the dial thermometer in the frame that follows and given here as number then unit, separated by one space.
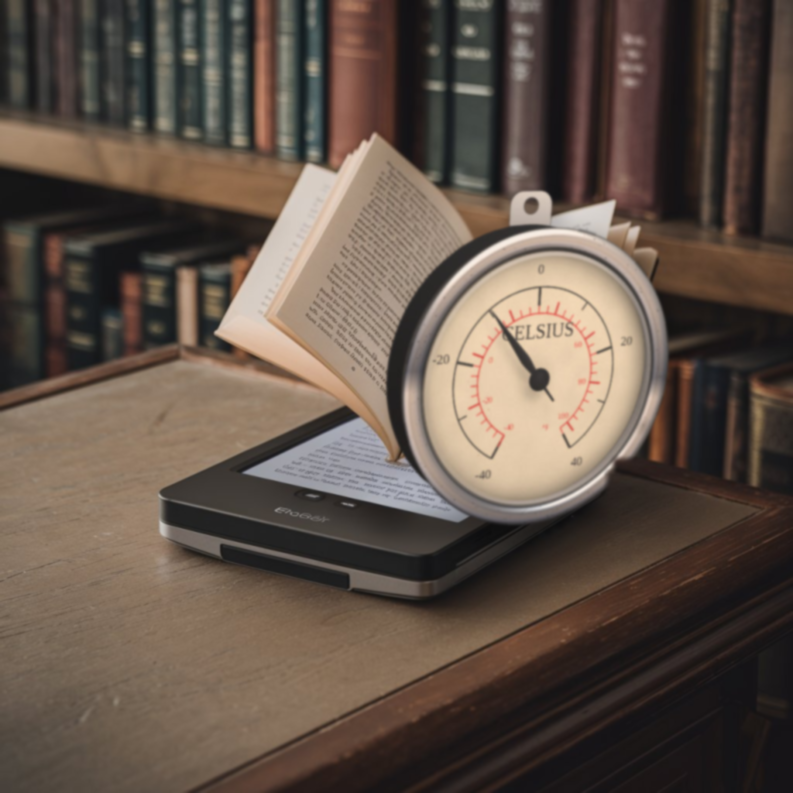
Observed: -10 °C
